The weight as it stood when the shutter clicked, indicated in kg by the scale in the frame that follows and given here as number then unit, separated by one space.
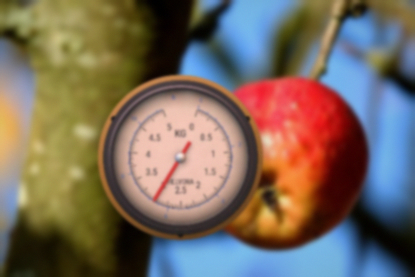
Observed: 3 kg
